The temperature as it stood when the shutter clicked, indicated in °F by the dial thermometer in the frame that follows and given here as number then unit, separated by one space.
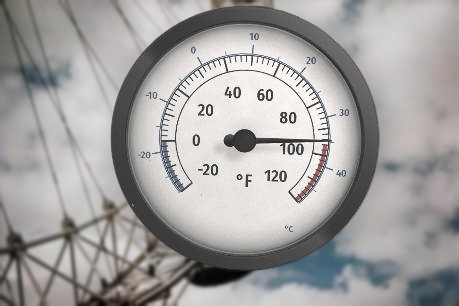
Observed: 94 °F
